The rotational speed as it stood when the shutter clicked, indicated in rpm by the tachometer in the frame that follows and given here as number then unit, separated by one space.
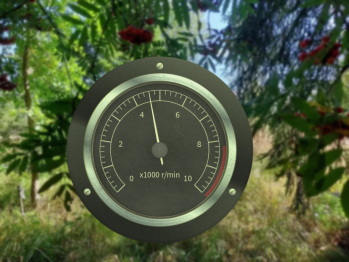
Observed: 4600 rpm
